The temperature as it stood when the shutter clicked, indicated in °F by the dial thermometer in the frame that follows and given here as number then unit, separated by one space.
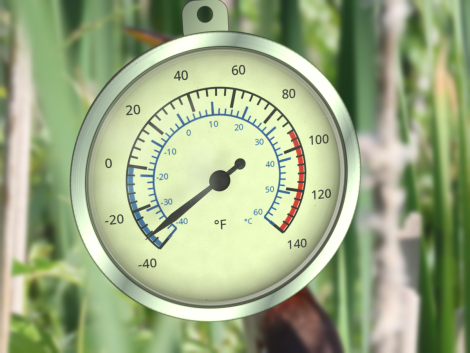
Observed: -32 °F
